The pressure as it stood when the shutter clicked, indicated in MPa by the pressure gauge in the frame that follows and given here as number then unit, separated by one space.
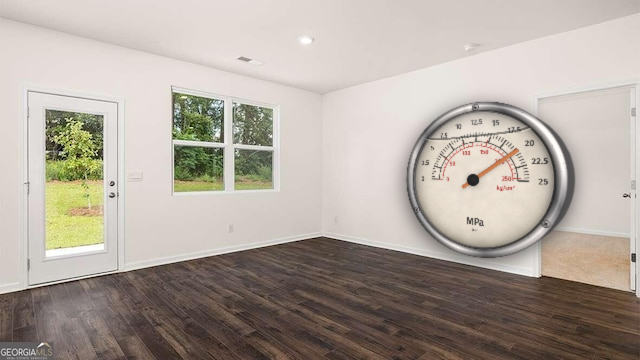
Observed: 20 MPa
